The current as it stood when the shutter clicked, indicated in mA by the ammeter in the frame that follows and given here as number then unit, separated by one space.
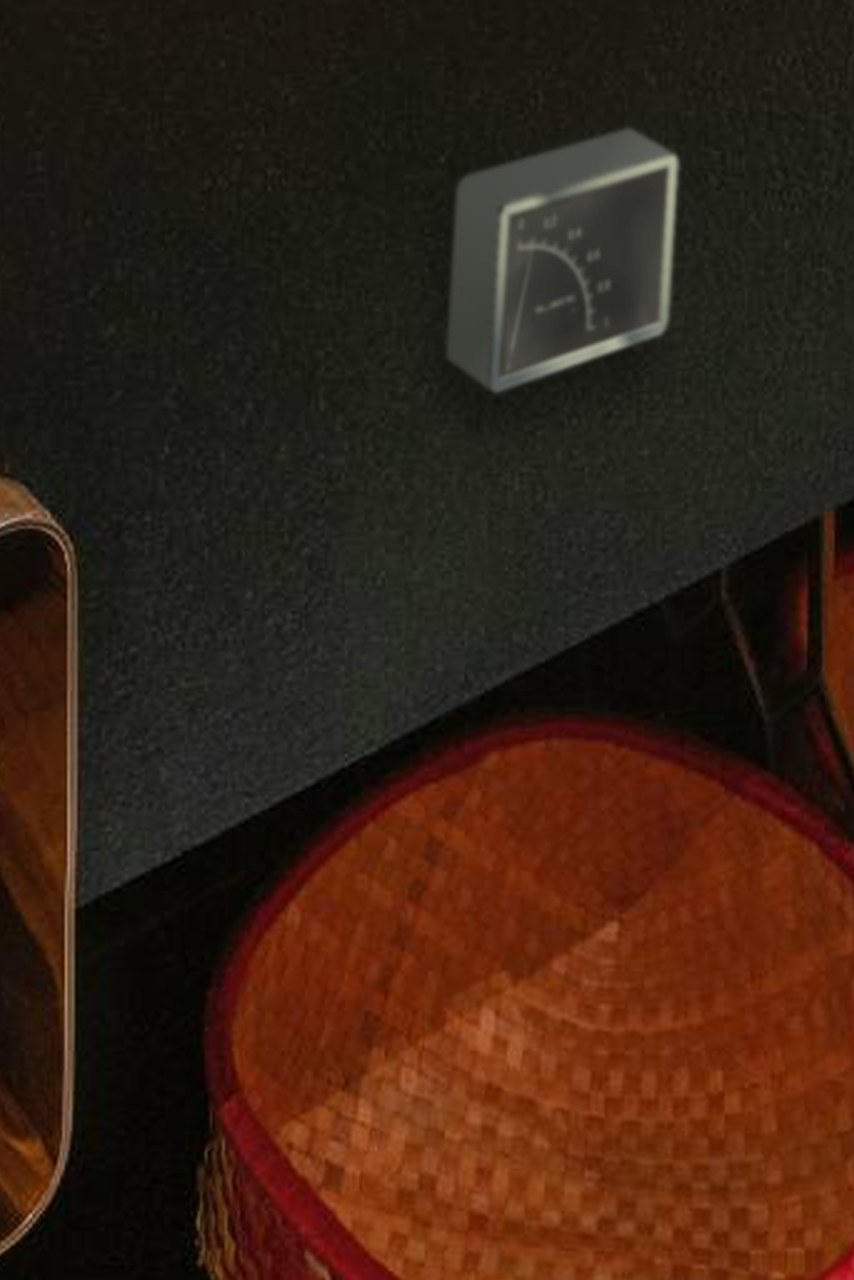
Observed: 0.1 mA
